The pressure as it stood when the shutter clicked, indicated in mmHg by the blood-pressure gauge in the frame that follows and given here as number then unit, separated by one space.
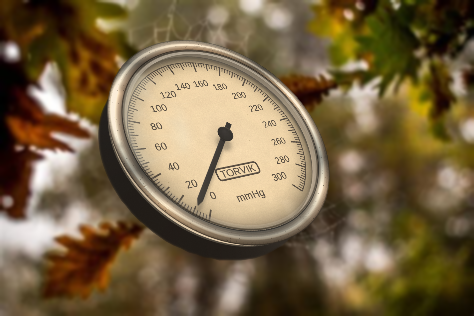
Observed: 10 mmHg
